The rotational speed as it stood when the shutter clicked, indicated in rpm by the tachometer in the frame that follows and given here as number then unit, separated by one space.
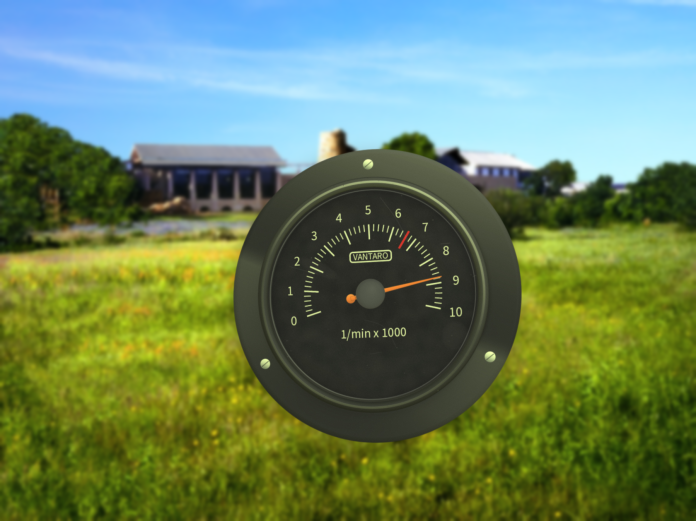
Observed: 8800 rpm
